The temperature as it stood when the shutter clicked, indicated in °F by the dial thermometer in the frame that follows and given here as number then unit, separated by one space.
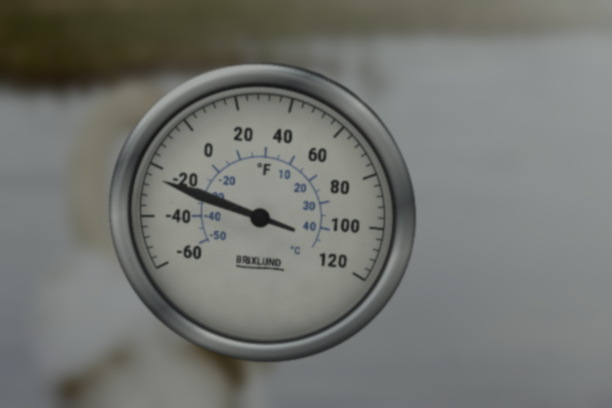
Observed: -24 °F
